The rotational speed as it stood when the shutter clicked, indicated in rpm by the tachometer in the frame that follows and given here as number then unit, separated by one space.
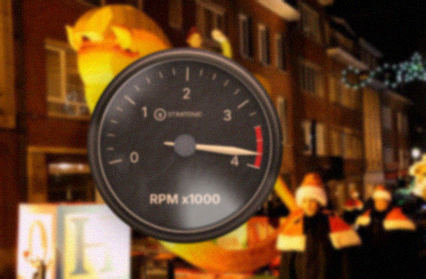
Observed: 3800 rpm
